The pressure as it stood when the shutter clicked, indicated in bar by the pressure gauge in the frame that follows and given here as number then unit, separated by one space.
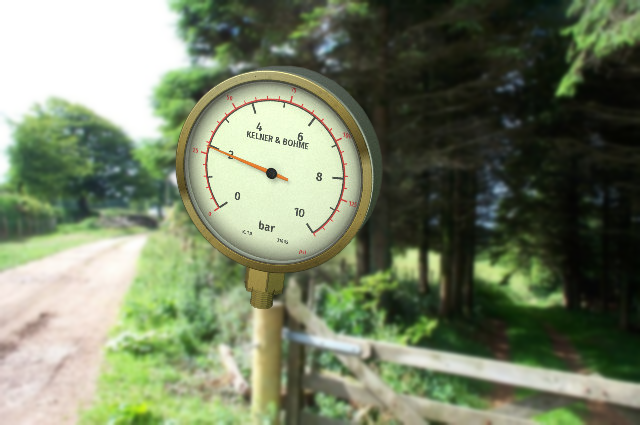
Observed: 2 bar
